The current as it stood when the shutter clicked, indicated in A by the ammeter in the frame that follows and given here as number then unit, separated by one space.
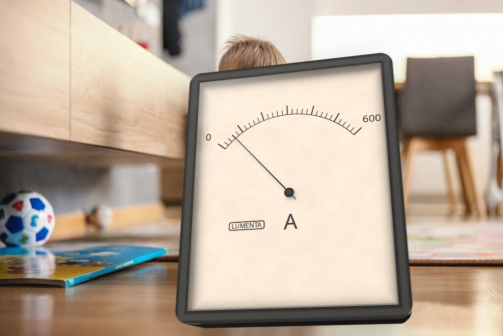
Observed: 60 A
